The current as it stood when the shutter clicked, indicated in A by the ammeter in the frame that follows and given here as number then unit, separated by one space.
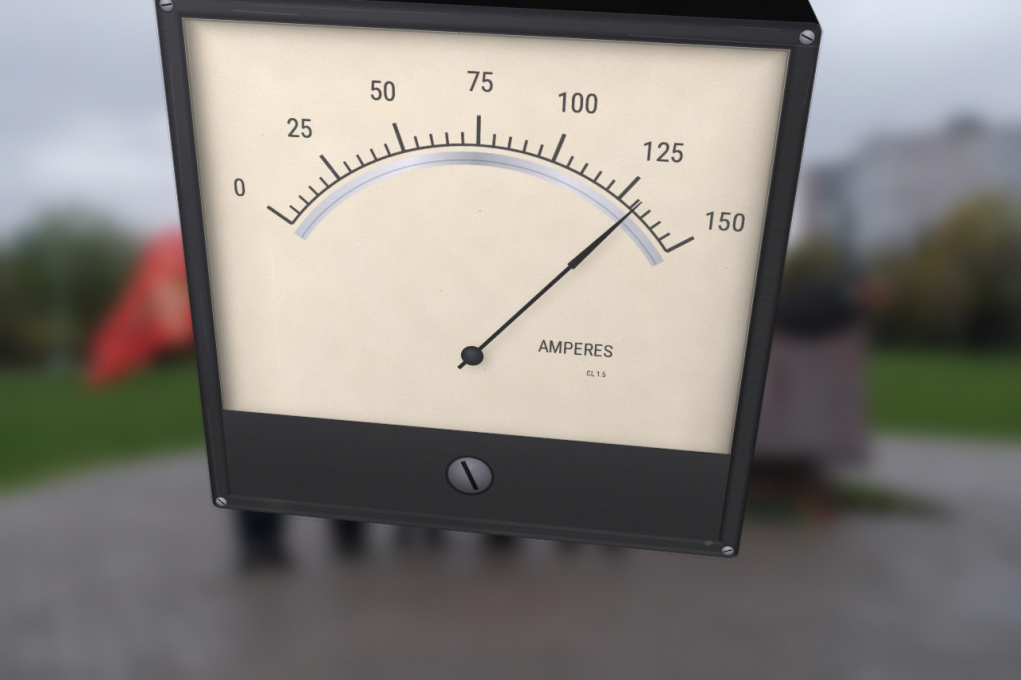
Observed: 130 A
